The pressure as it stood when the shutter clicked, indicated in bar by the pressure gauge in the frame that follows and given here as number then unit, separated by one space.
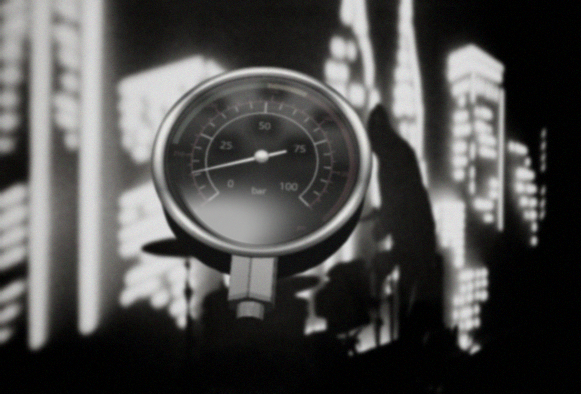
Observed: 10 bar
